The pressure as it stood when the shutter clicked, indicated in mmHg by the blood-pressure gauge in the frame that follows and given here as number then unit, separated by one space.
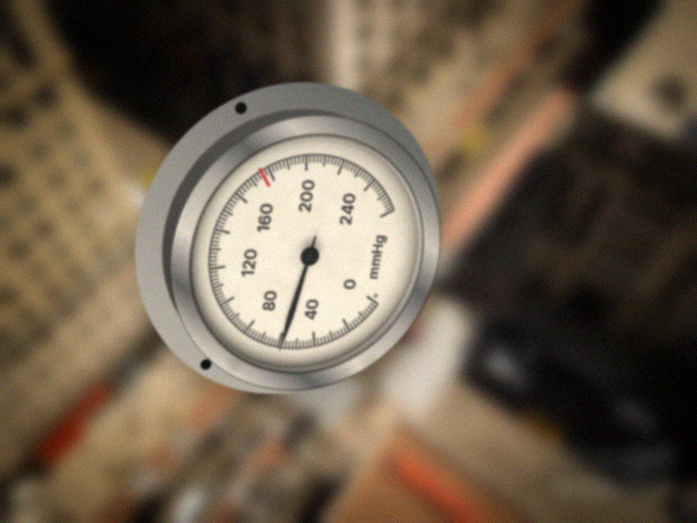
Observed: 60 mmHg
